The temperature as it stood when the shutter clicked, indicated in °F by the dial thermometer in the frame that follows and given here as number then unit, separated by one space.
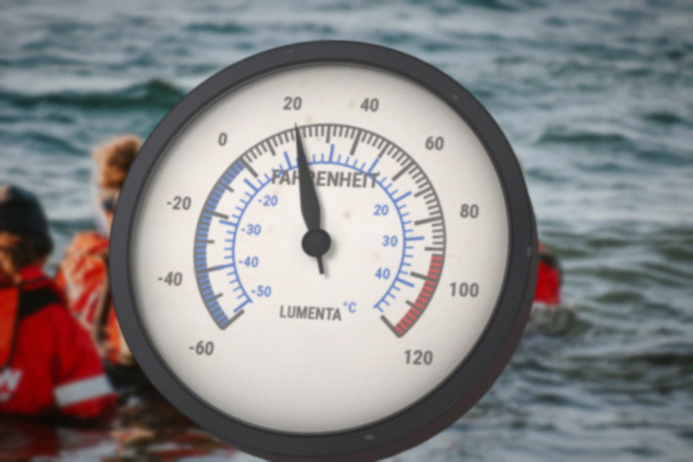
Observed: 20 °F
